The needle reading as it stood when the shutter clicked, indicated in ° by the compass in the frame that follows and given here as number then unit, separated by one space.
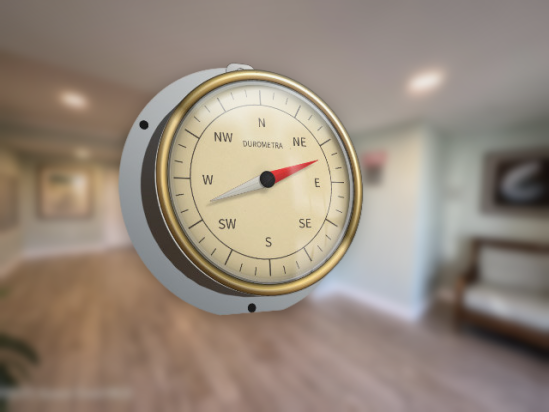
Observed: 70 °
